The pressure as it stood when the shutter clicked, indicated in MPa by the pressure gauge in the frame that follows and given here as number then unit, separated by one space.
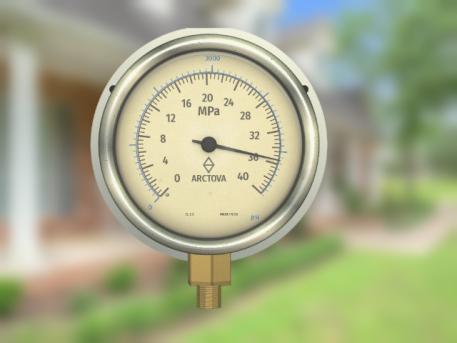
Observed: 35.5 MPa
